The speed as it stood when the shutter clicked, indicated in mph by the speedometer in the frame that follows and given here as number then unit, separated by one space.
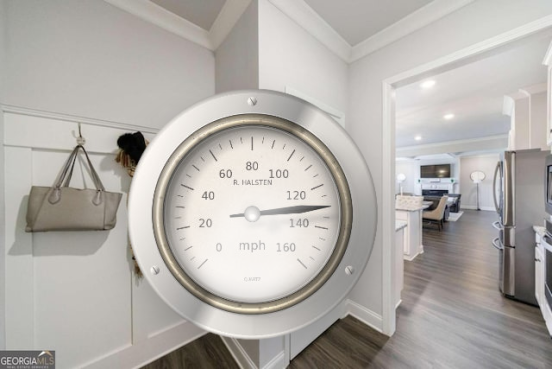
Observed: 130 mph
